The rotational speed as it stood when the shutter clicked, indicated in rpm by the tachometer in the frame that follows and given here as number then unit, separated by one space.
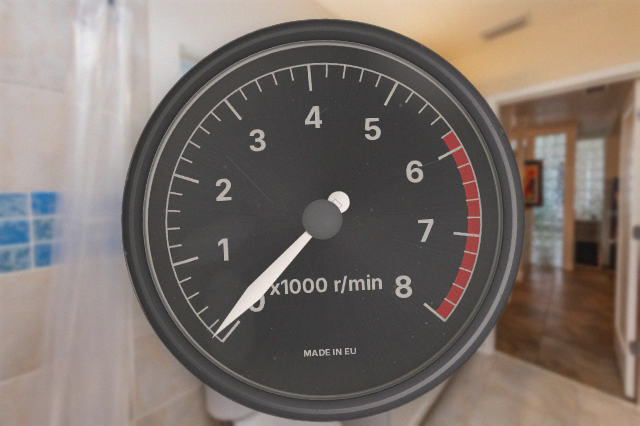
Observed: 100 rpm
